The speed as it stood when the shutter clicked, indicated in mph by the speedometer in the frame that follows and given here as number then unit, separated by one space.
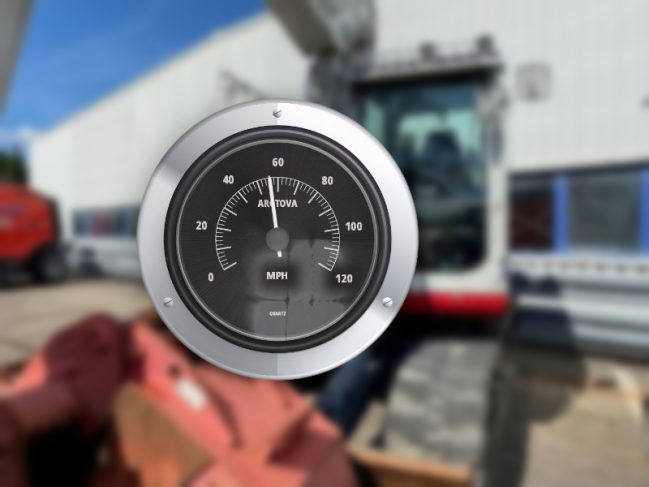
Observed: 56 mph
